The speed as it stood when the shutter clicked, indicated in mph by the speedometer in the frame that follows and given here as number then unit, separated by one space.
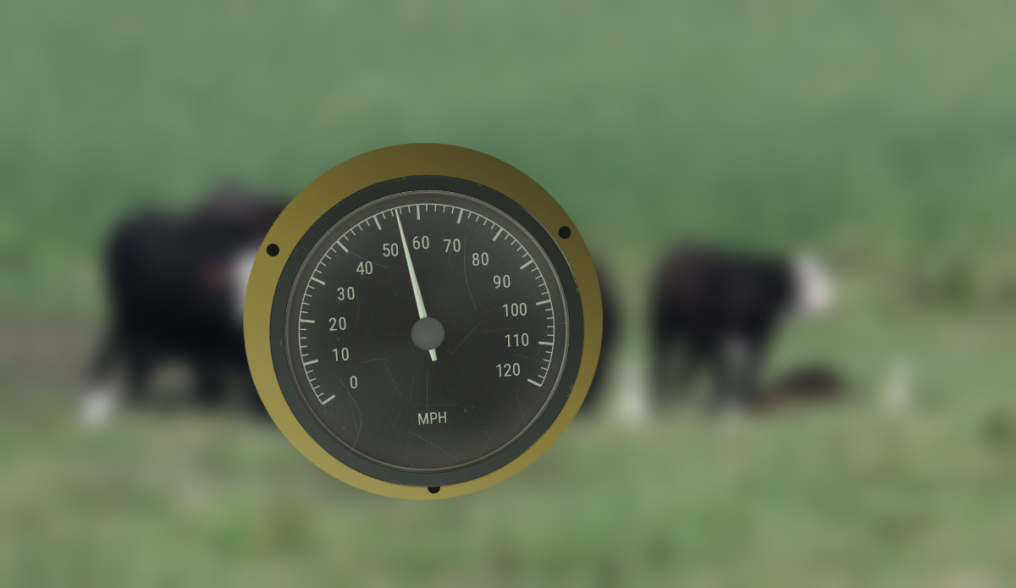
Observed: 55 mph
